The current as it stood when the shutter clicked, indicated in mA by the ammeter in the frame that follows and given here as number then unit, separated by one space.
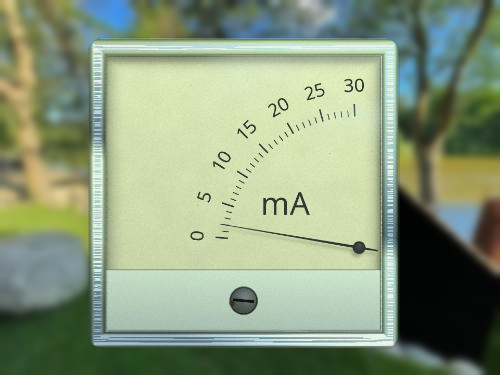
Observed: 2 mA
